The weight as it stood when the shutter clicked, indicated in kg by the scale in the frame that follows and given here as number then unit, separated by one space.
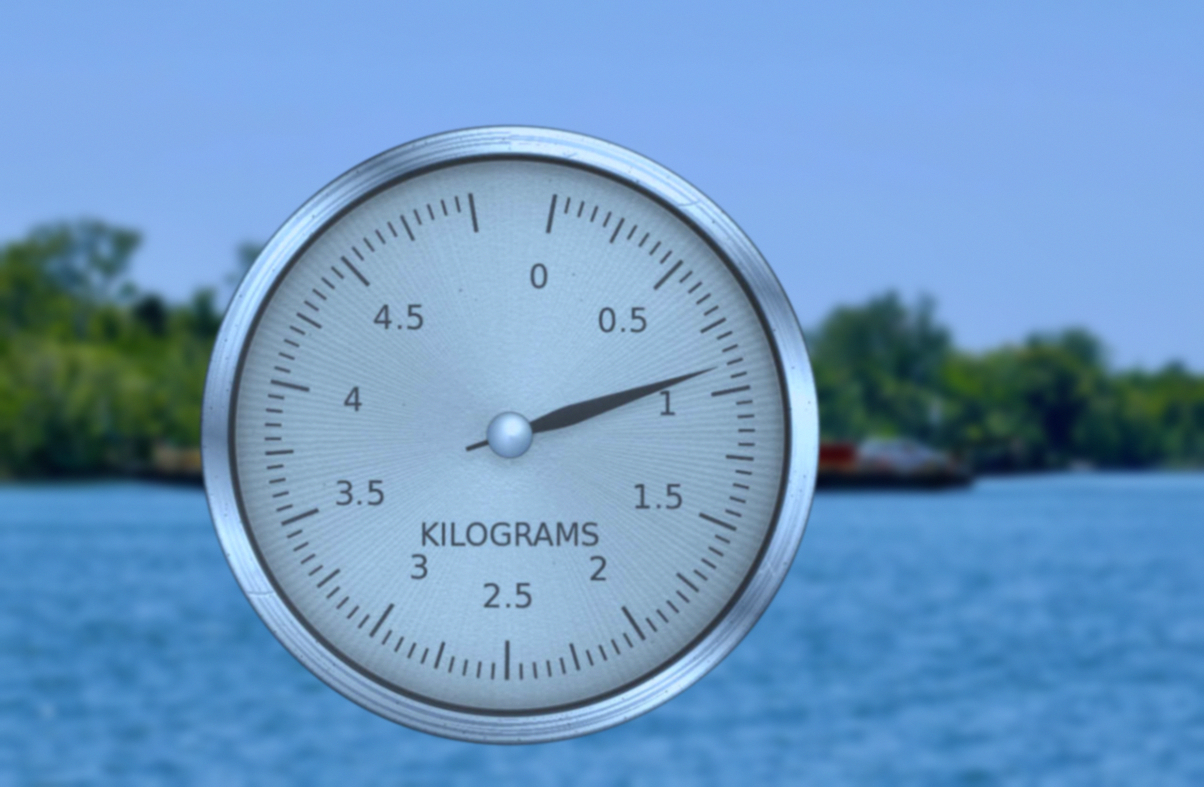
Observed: 0.9 kg
